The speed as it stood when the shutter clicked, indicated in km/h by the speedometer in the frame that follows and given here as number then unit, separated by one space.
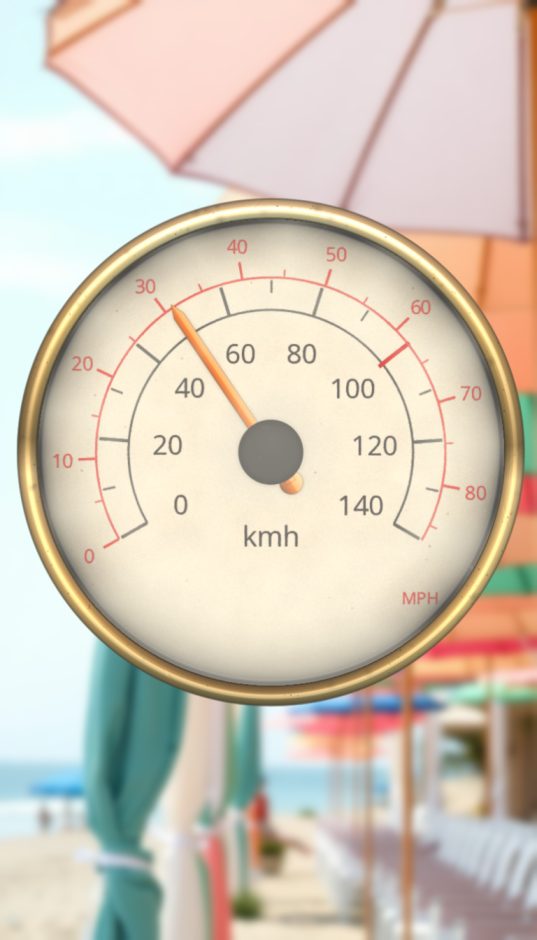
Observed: 50 km/h
